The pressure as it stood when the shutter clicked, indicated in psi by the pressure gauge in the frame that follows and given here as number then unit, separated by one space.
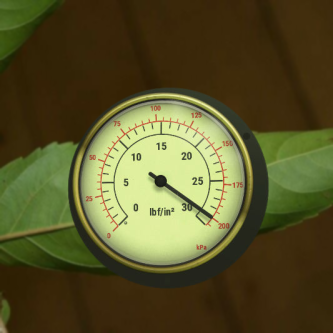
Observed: 29 psi
